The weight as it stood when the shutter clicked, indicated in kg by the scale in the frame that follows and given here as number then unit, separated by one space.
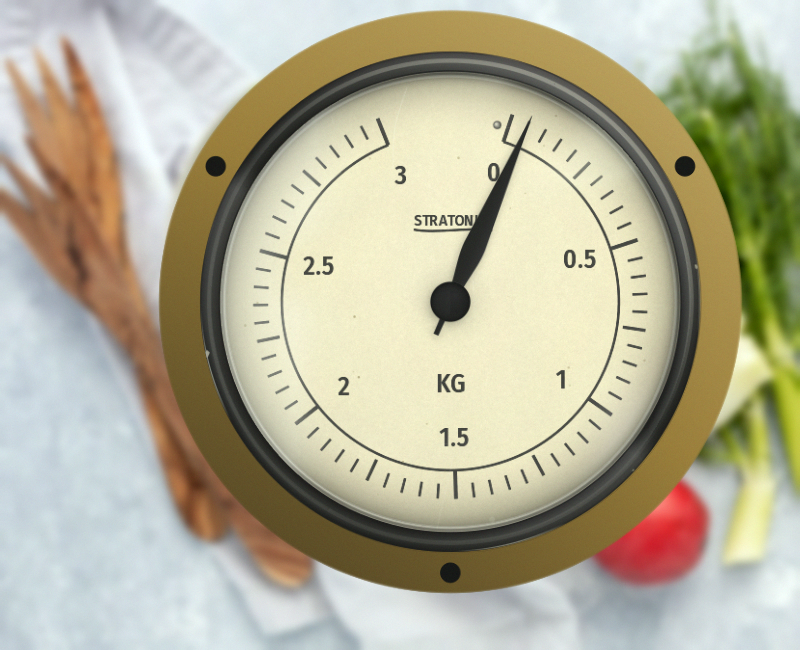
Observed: 0.05 kg
